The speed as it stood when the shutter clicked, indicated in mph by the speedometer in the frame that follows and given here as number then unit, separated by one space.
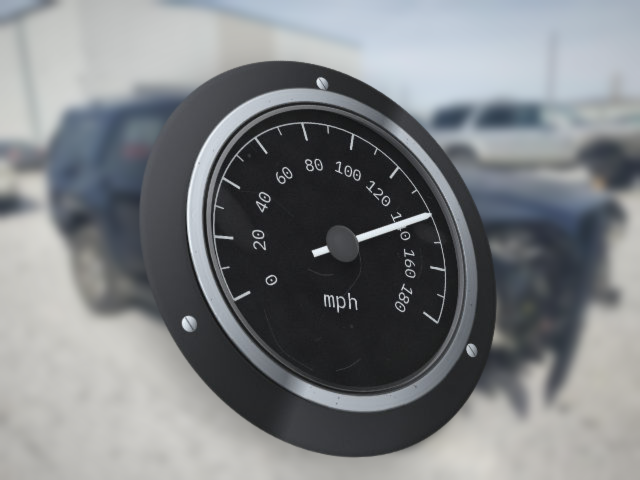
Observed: 140 mph
